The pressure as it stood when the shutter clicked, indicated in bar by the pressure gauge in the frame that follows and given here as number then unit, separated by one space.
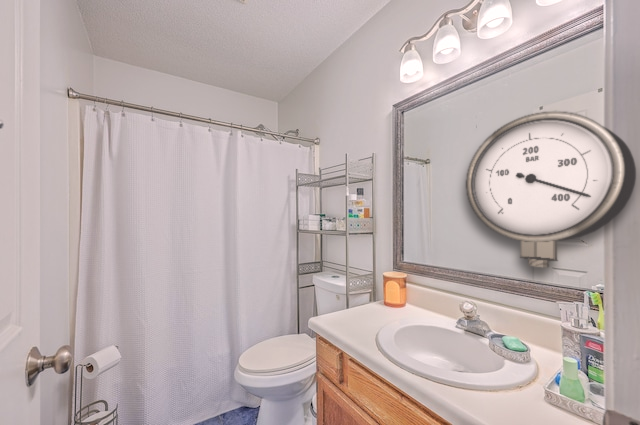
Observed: 375 bar
